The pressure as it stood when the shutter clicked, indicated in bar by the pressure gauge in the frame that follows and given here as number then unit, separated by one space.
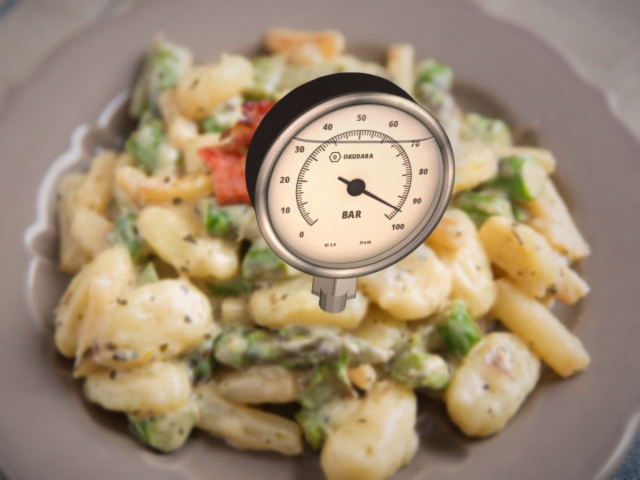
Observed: 95 bar
